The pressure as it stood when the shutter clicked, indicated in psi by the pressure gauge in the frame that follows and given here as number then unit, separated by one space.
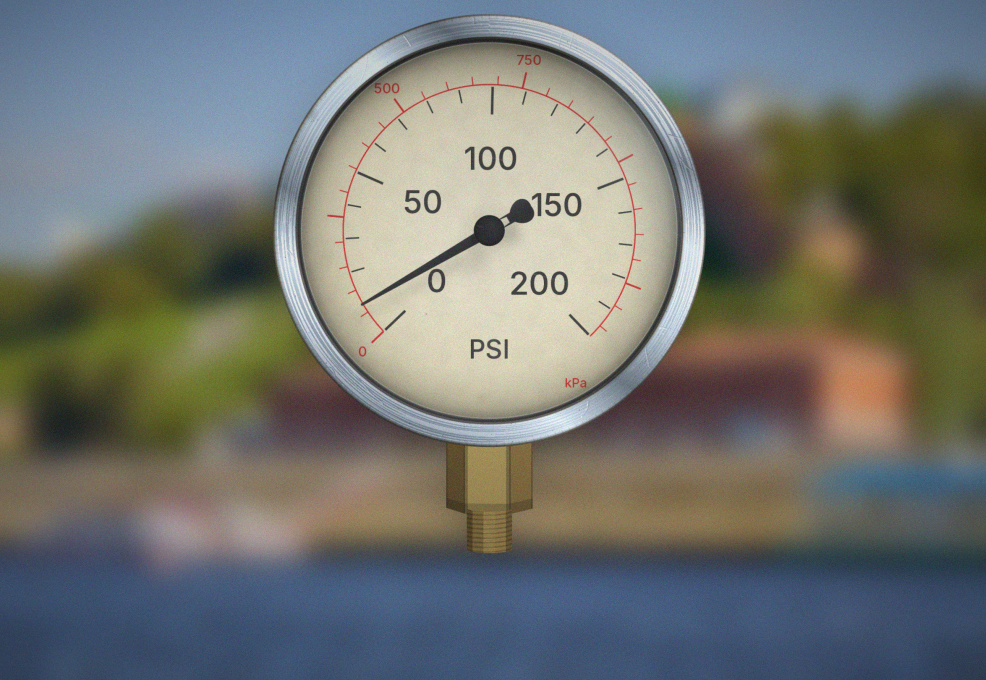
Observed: 10 psi
